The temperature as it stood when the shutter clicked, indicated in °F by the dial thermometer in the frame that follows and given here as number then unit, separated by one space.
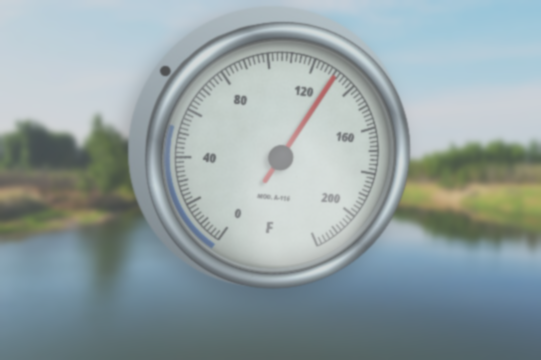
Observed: 130 °F
